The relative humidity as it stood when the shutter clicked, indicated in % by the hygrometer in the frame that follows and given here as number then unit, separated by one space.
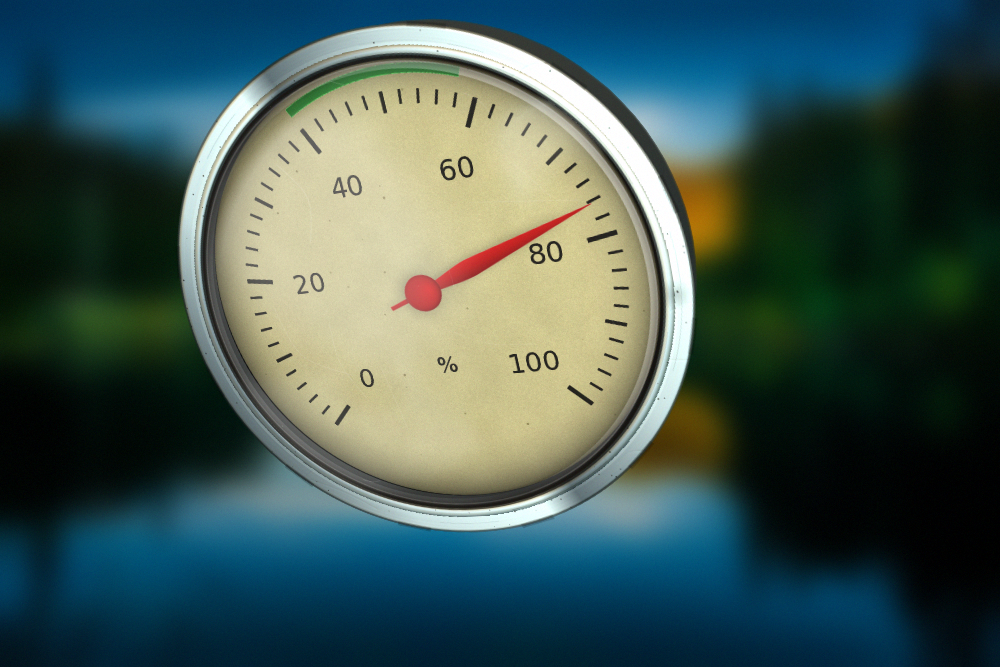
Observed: 76 %
